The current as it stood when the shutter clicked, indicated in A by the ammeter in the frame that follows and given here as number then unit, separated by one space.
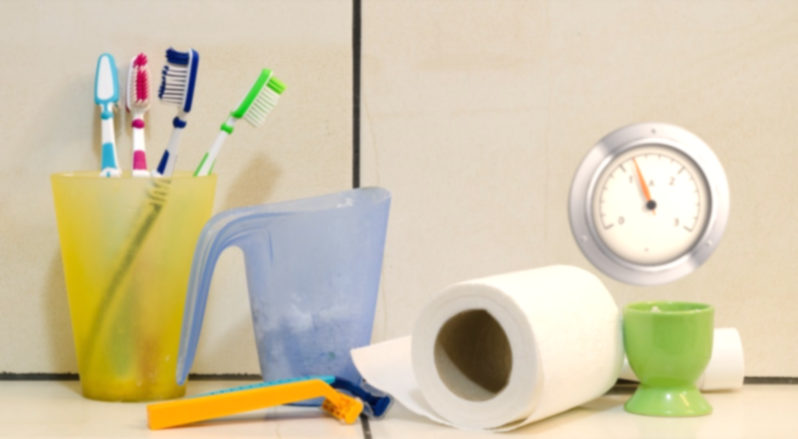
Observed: 1.2 A
